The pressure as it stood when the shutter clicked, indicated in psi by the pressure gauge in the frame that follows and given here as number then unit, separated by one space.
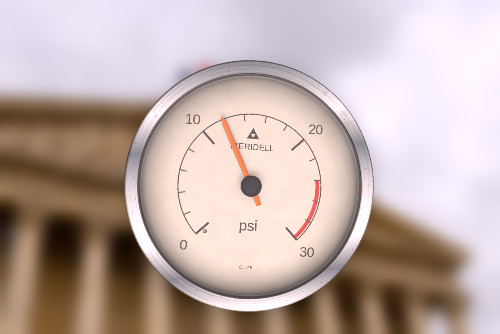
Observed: 12 psi
